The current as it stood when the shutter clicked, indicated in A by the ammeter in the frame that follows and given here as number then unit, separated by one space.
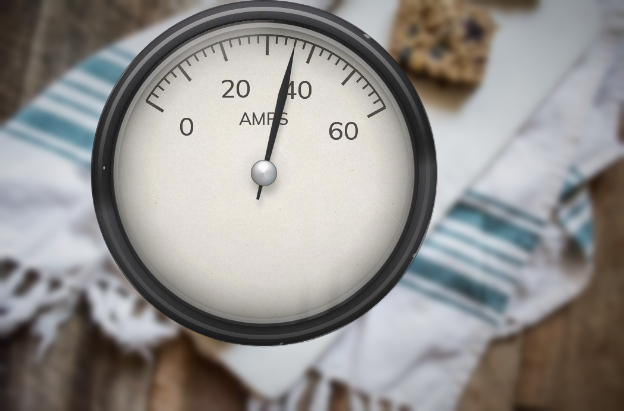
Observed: 36 A
